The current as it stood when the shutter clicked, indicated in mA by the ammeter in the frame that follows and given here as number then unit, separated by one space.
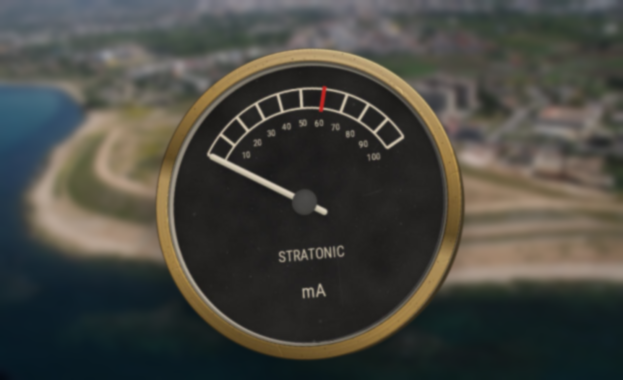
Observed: 0 mA
